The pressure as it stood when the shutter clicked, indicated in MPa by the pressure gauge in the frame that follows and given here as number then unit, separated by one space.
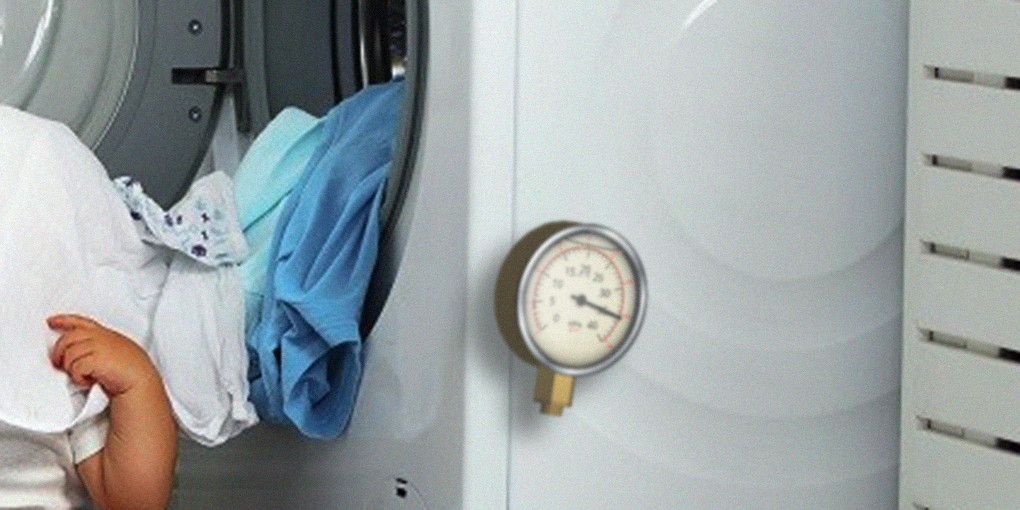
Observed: 35 MPa
